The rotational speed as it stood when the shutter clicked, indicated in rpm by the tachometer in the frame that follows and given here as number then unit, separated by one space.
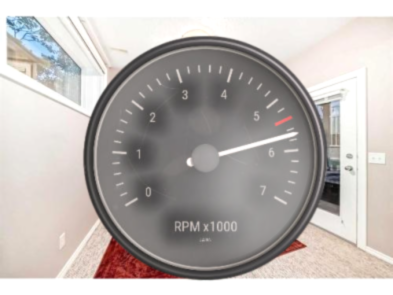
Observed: 5700 rpm
